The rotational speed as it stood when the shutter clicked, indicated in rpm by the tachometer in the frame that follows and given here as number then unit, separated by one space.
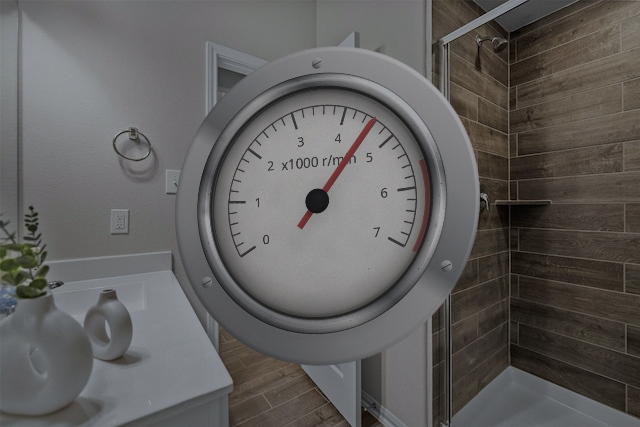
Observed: 4600 rpm
